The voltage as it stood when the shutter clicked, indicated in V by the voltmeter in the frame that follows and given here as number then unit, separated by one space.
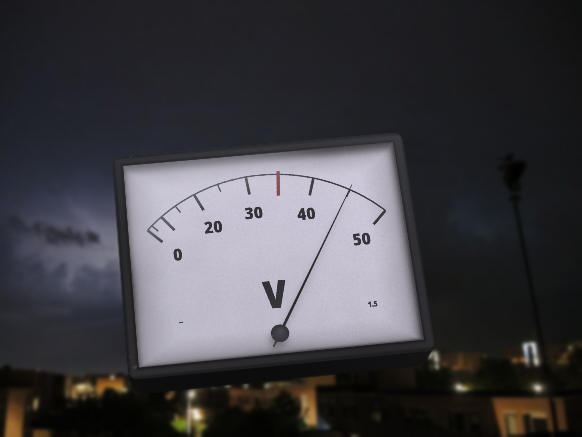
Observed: 45 V
